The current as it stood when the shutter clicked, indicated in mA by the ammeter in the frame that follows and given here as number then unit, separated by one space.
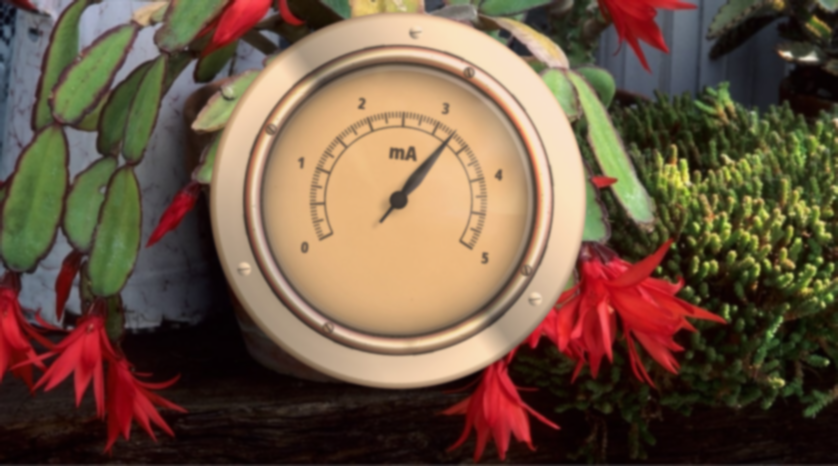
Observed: 3.25 mA
